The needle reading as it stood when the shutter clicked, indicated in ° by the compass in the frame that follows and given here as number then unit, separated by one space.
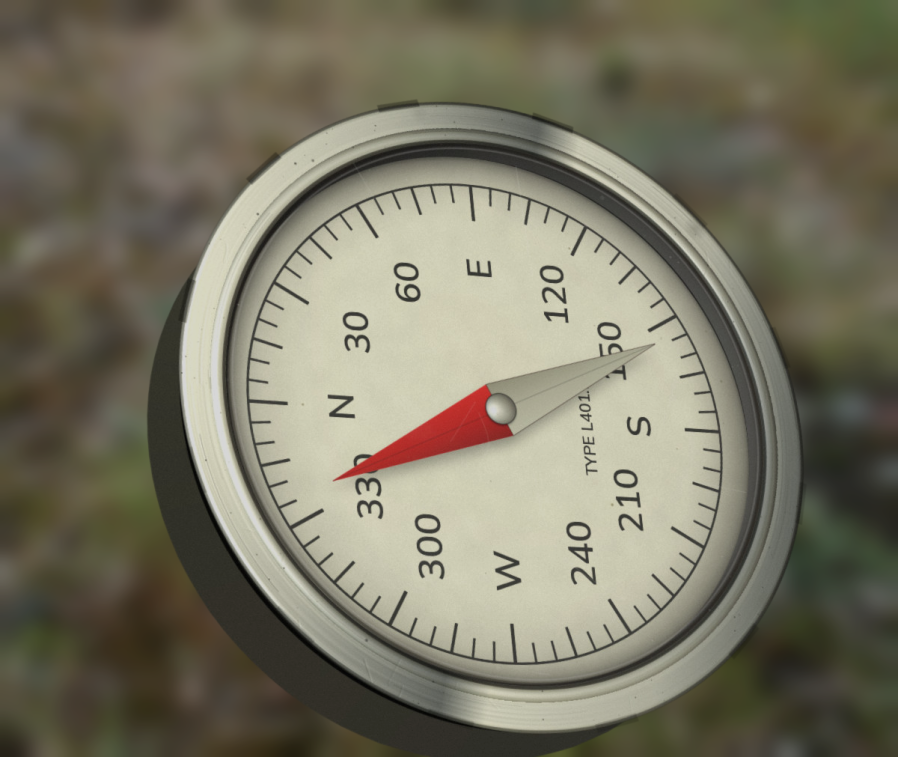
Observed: 335 °
